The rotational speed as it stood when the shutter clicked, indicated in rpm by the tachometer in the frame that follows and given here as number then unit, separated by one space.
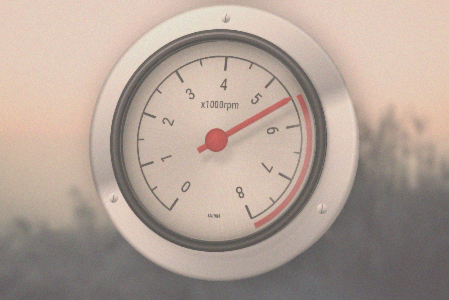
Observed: 5500 rpm
